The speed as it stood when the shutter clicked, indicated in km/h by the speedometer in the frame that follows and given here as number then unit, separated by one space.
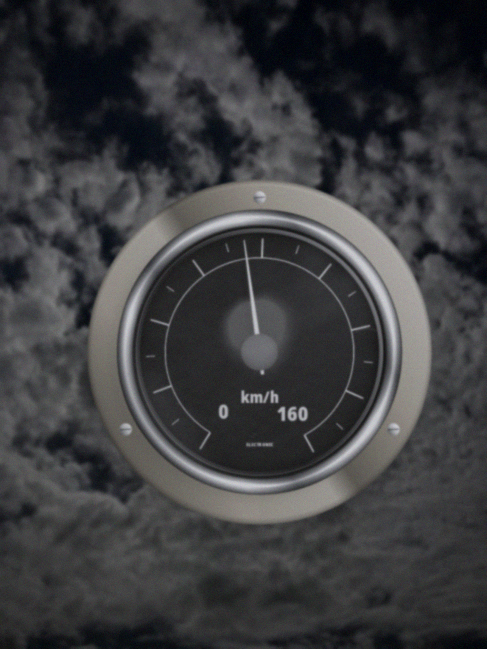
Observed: 75 km/h
